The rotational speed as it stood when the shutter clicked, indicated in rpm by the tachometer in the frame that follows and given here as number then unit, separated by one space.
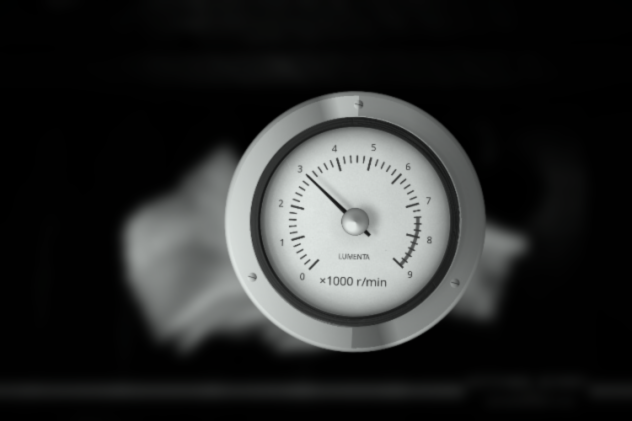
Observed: 3000 rpm
